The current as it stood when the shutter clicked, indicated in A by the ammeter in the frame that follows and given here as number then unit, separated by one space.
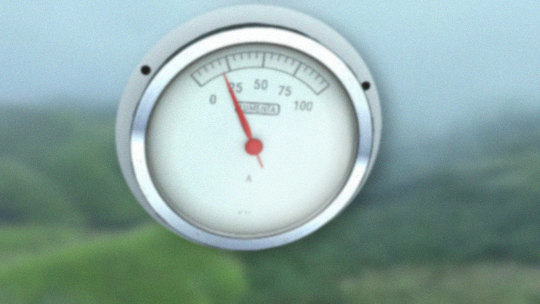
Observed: 20 A
